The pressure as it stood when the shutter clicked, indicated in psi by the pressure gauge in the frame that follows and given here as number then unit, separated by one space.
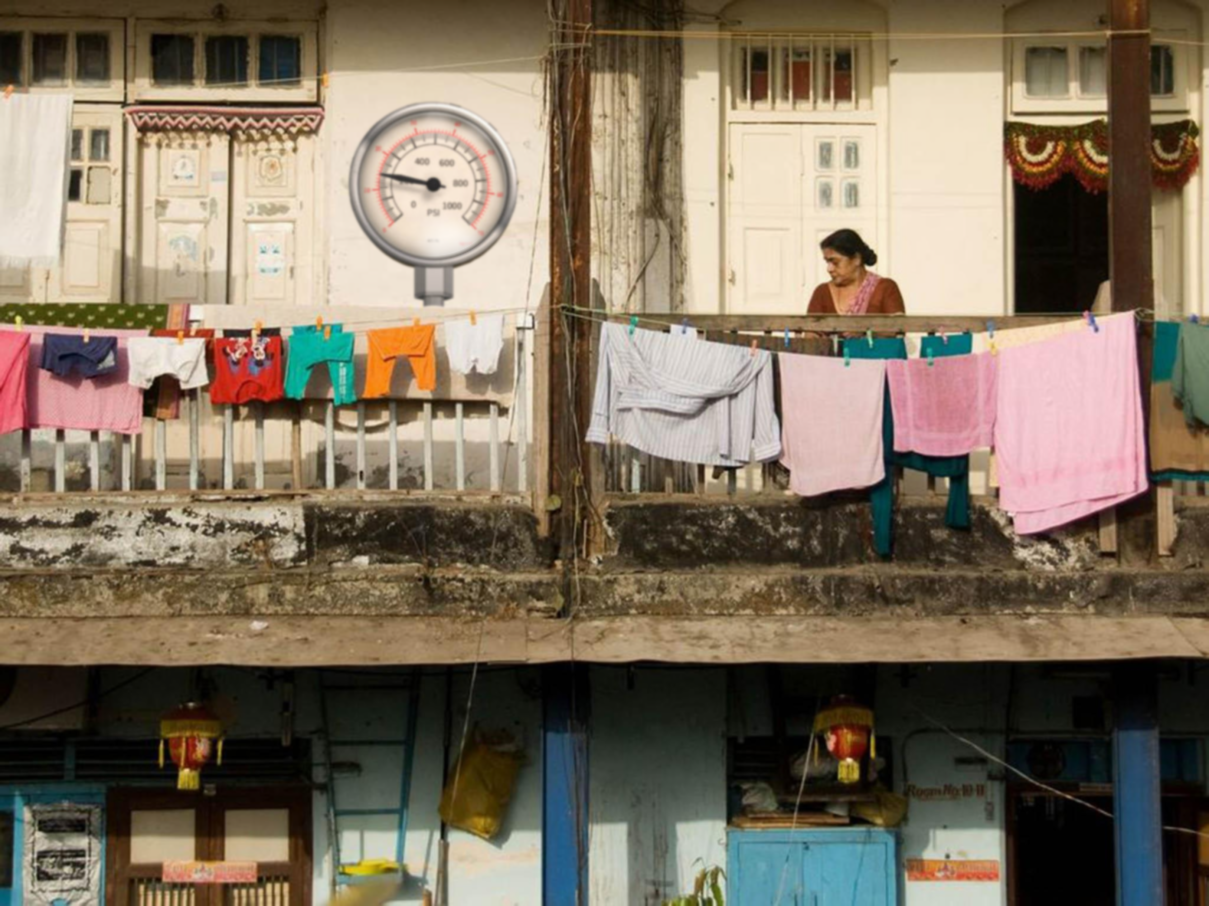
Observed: 200 psi
